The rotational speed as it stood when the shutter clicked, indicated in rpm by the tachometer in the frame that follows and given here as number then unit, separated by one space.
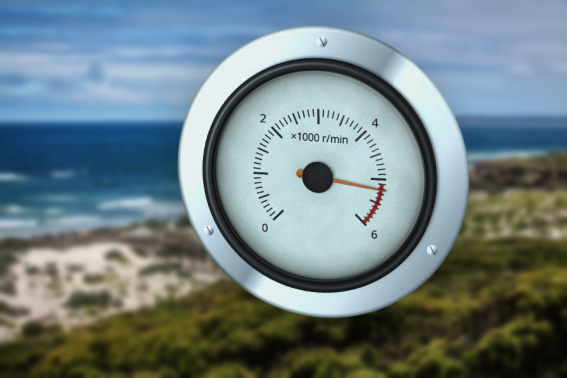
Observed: 5200 rpm
